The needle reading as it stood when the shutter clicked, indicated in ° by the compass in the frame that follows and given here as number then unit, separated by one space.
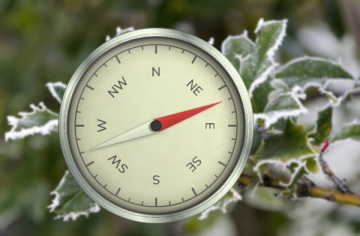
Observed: 70 °
